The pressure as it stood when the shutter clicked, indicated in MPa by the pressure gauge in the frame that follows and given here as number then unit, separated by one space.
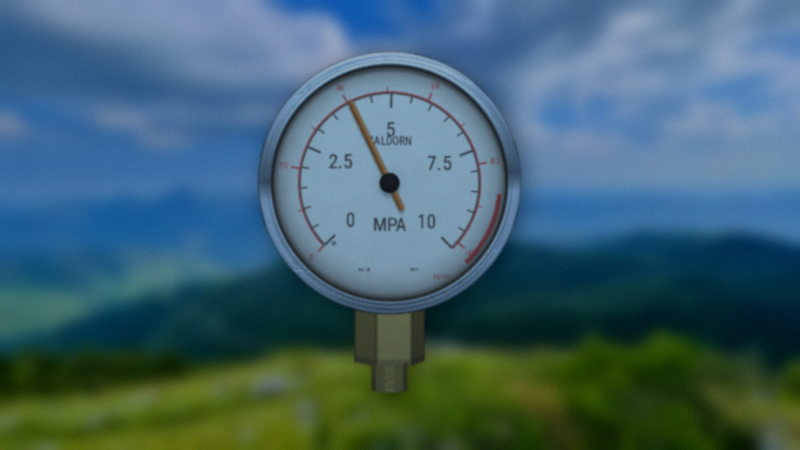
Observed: 4 MPa
